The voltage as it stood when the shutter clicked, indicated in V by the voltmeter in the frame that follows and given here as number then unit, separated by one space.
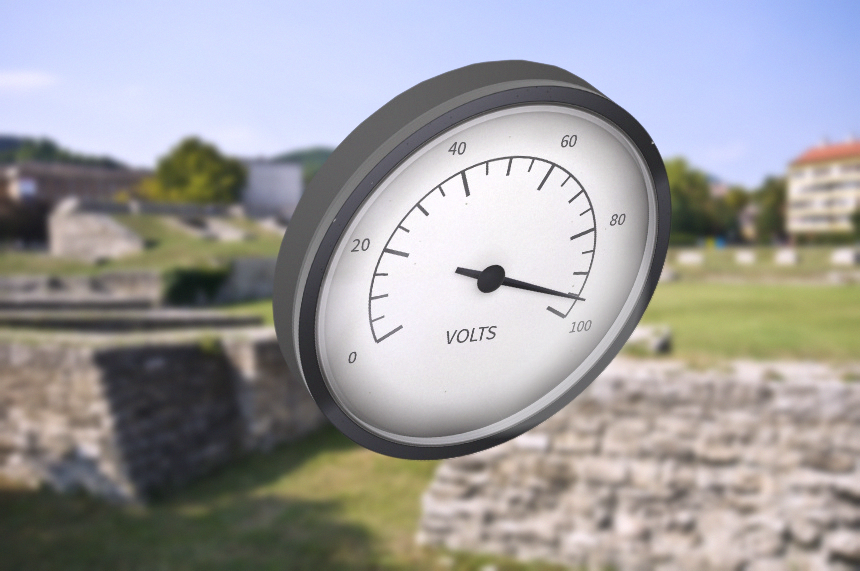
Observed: 95 V
